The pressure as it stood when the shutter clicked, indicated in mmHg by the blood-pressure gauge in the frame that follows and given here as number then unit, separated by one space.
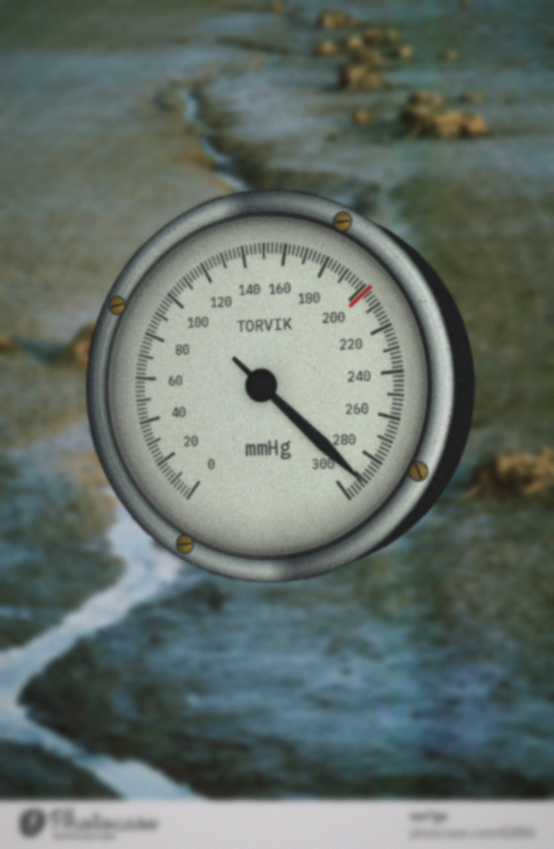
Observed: 290 mmHg
